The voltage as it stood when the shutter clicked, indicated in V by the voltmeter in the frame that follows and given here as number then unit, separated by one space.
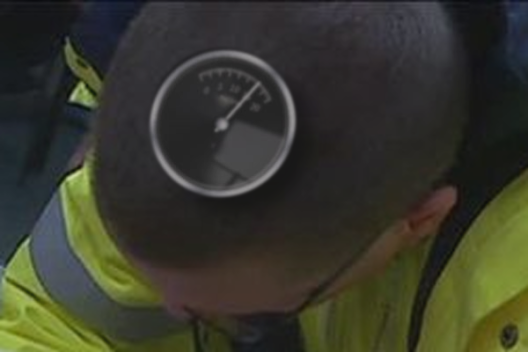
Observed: 15 V
